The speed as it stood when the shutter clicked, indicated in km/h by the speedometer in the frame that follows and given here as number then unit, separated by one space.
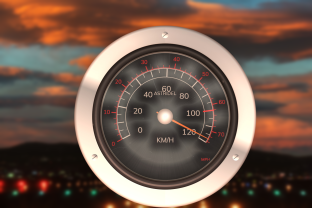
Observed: 117.5 km/h
